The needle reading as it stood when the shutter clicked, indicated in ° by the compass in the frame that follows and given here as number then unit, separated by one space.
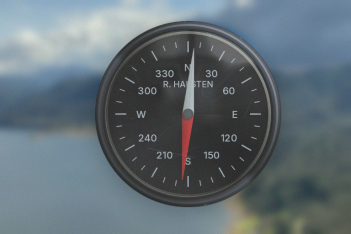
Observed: 185 °
